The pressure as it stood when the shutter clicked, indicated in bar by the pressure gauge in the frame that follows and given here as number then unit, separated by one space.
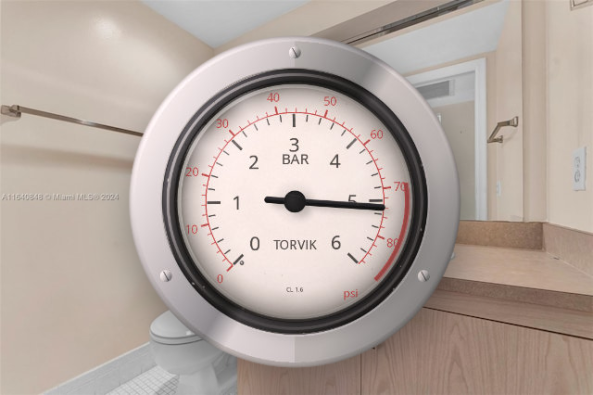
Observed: 5.1 bar
